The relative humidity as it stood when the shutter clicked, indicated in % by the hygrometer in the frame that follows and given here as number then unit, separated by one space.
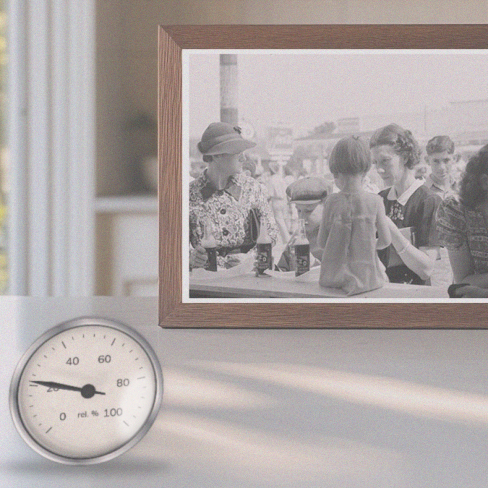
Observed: 22 %
